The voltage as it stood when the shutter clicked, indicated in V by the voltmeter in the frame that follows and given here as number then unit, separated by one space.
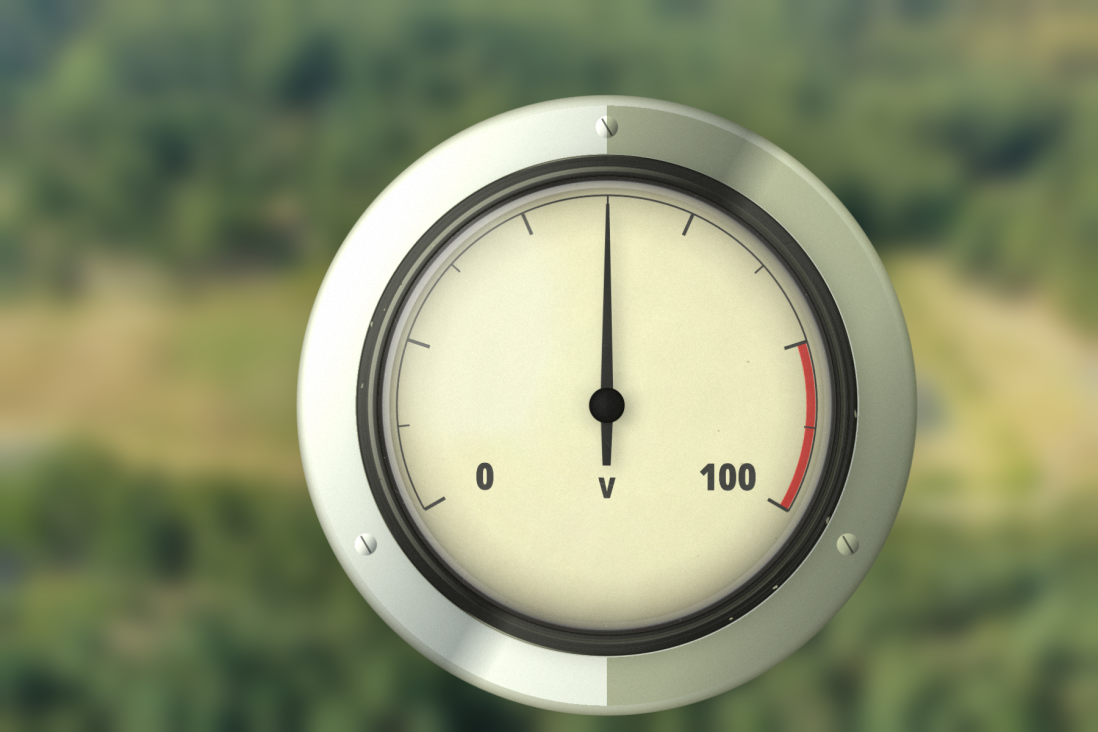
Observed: 50 V
